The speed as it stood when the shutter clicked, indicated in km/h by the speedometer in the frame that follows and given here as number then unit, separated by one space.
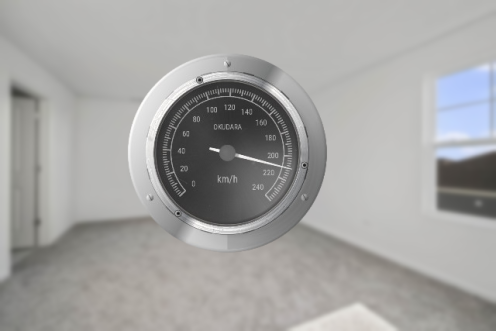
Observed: 210 km/h
